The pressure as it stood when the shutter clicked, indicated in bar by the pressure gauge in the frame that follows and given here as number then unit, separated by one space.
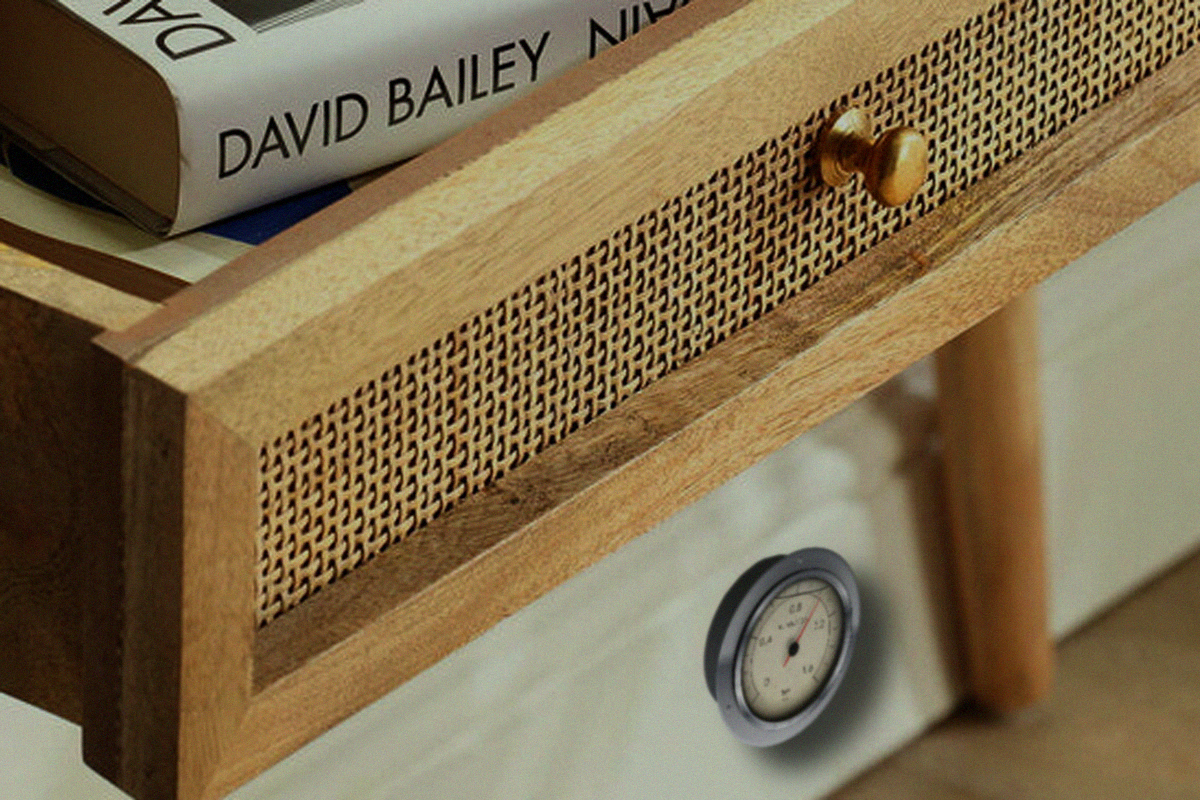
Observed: 1 bar
